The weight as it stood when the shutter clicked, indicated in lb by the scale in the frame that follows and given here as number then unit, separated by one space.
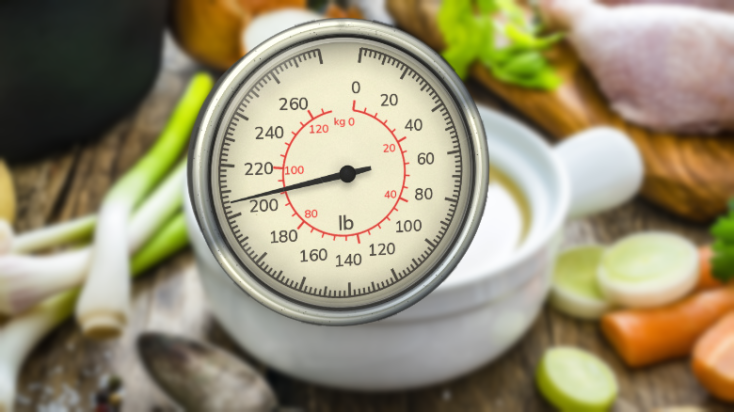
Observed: 206 lb
